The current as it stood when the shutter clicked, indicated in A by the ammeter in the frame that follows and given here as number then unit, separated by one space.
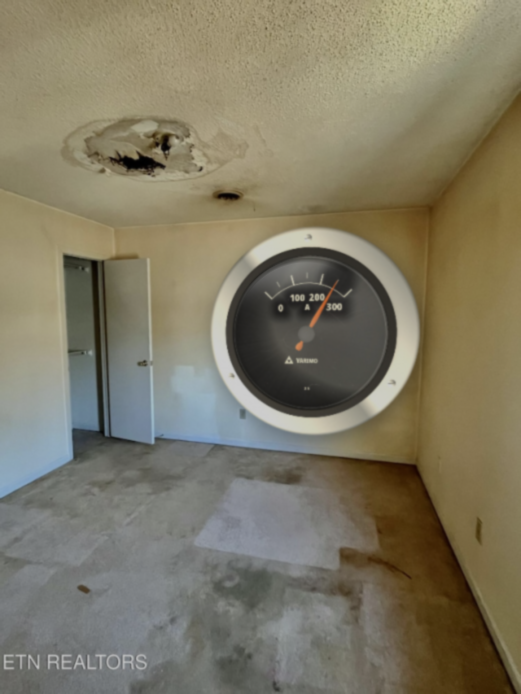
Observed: 250 A
